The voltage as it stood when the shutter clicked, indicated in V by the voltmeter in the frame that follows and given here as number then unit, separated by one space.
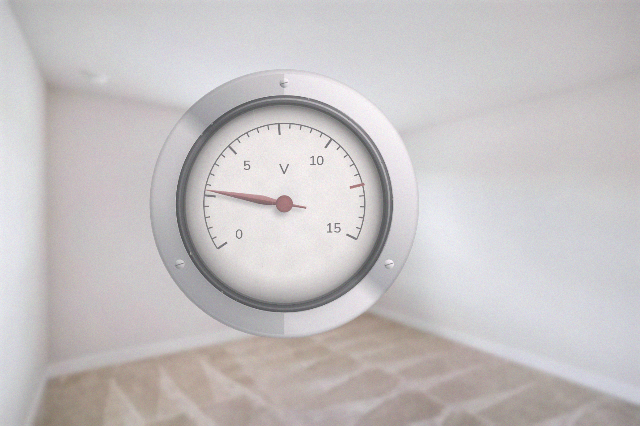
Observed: 2.75 V
